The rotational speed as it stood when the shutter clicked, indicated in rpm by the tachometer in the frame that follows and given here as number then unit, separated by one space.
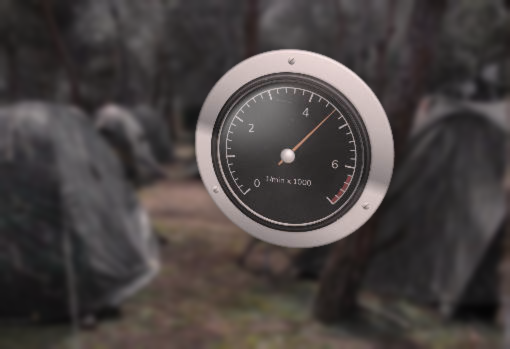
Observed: 4600 rpm
